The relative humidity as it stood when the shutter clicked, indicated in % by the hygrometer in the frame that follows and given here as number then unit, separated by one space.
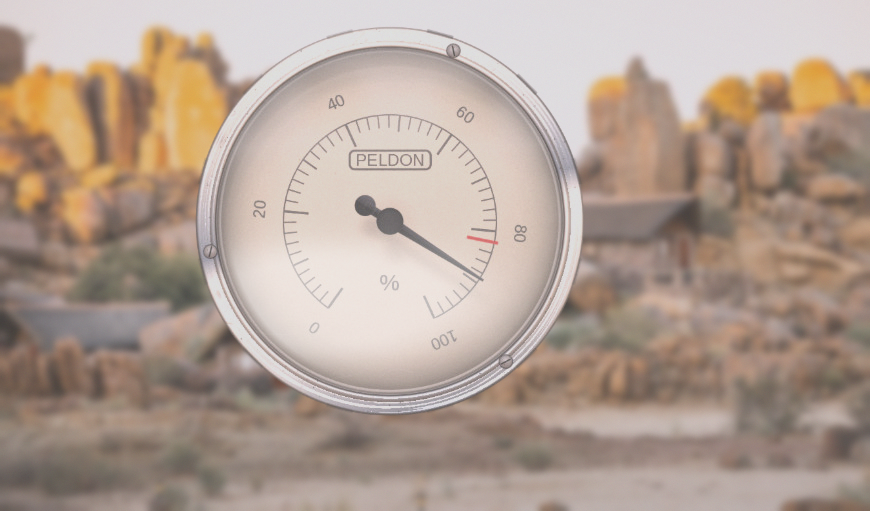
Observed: 89 %
